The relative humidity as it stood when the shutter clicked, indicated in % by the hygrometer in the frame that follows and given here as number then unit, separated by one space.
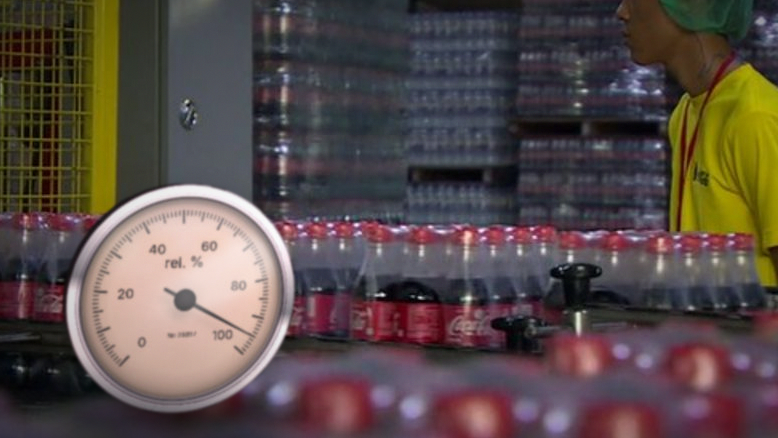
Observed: 95 %
